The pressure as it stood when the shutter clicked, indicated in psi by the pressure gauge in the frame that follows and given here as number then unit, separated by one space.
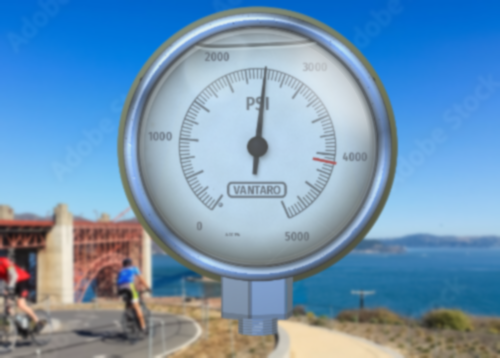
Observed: 2500 psi
